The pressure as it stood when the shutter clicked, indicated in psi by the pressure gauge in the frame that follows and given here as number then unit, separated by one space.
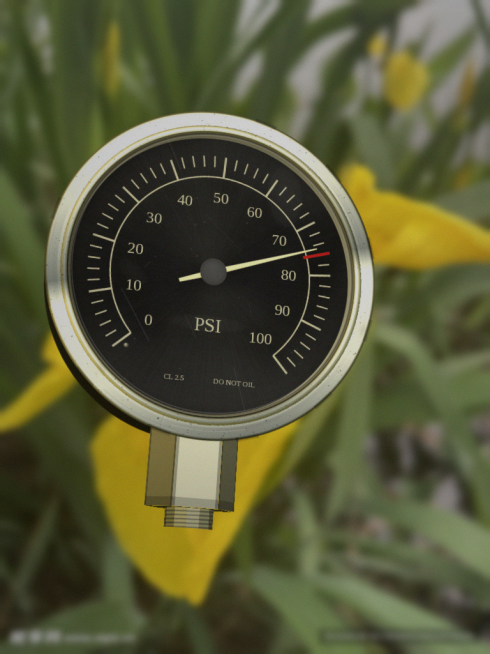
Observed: 75 psi
